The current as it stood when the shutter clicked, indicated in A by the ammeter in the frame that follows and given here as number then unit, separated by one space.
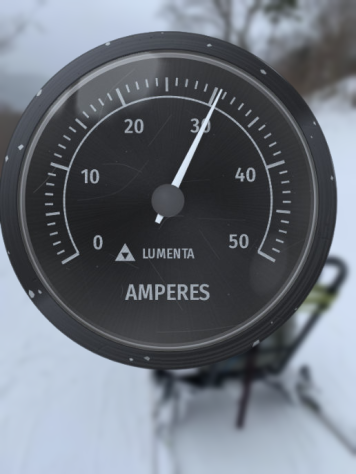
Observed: 30.5 A
